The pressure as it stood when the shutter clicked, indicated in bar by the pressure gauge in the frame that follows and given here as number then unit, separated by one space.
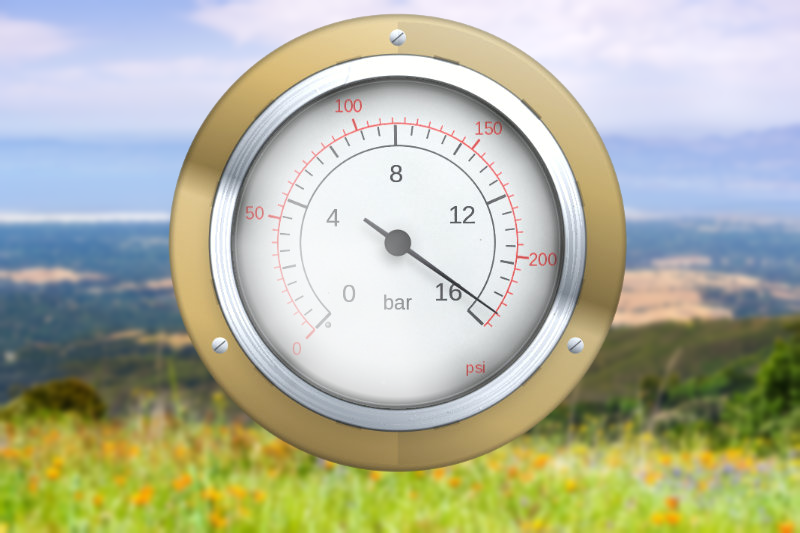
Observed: 15.5 bar
